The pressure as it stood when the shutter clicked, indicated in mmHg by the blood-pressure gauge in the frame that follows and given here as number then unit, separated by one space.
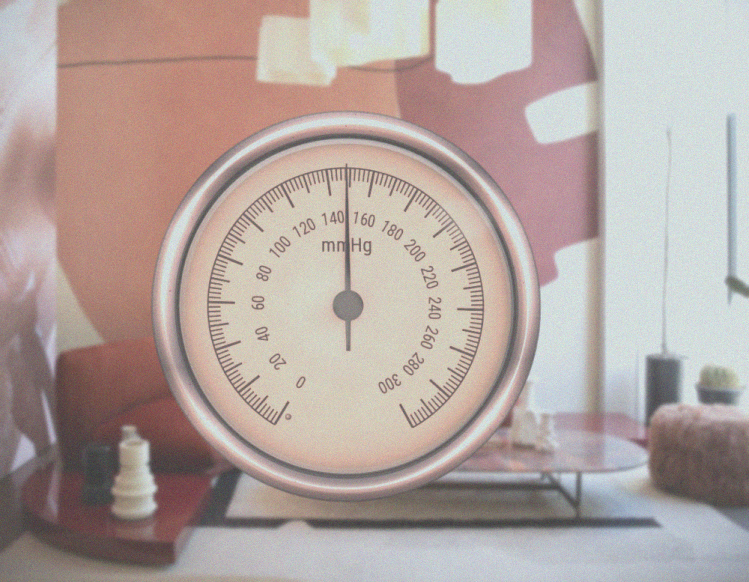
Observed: 148 mmHg
